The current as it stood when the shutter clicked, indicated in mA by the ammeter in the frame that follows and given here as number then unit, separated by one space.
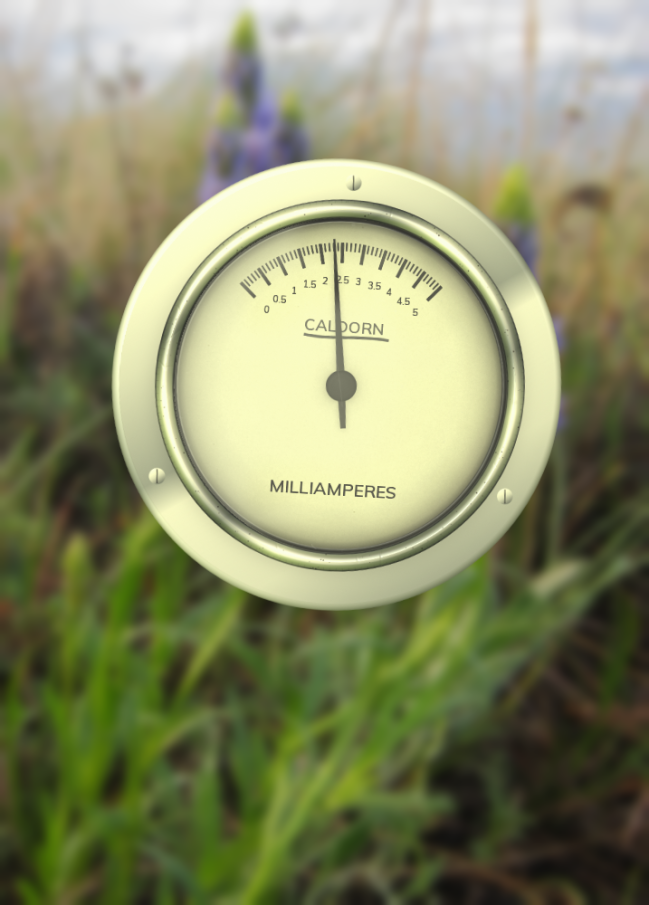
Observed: 2.3 mA
